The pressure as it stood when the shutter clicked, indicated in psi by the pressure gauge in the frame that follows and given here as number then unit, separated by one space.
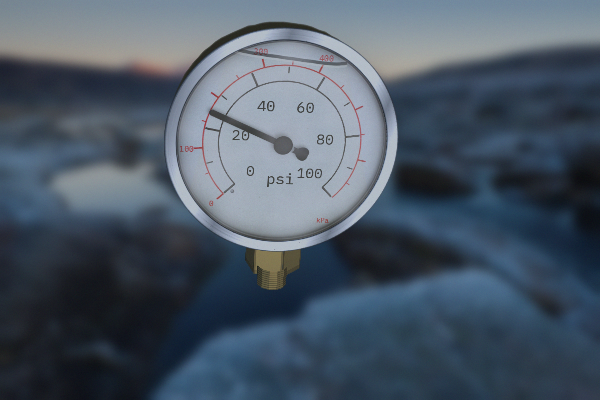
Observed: 25 psi
